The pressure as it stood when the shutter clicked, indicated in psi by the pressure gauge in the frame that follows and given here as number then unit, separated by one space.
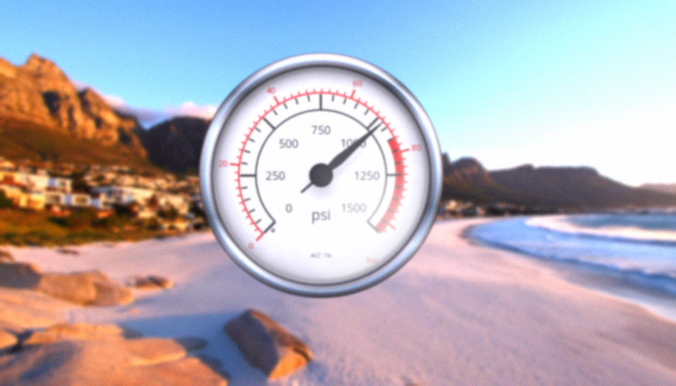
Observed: 1025 psi
